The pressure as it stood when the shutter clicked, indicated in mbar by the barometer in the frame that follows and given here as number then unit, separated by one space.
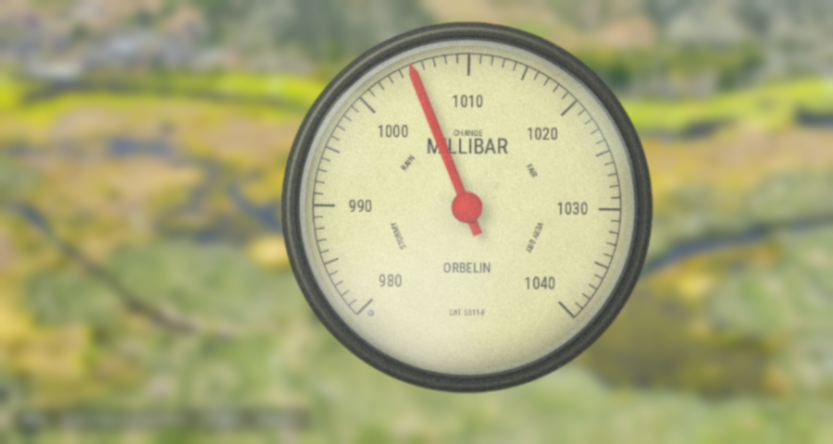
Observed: 1005 mbar
